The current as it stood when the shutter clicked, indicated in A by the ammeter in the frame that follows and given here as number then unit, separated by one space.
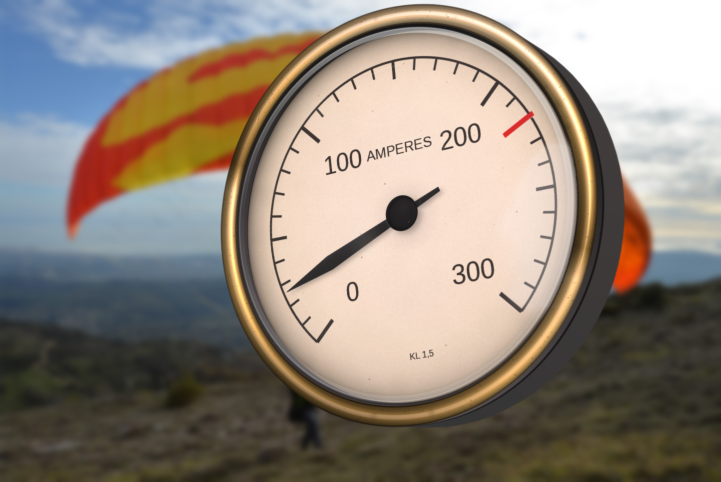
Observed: 25 A
